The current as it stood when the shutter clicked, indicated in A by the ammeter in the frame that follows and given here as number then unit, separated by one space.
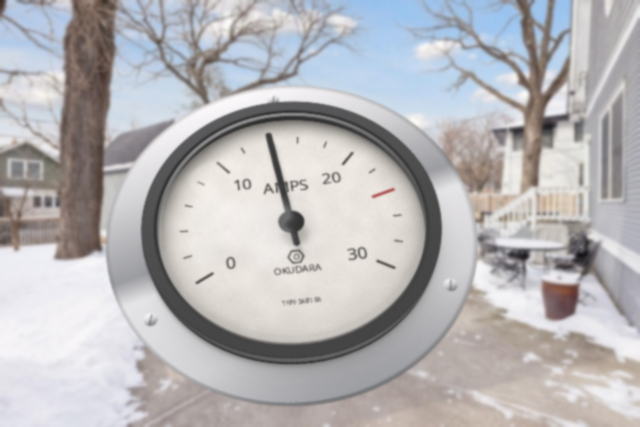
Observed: 14 A
